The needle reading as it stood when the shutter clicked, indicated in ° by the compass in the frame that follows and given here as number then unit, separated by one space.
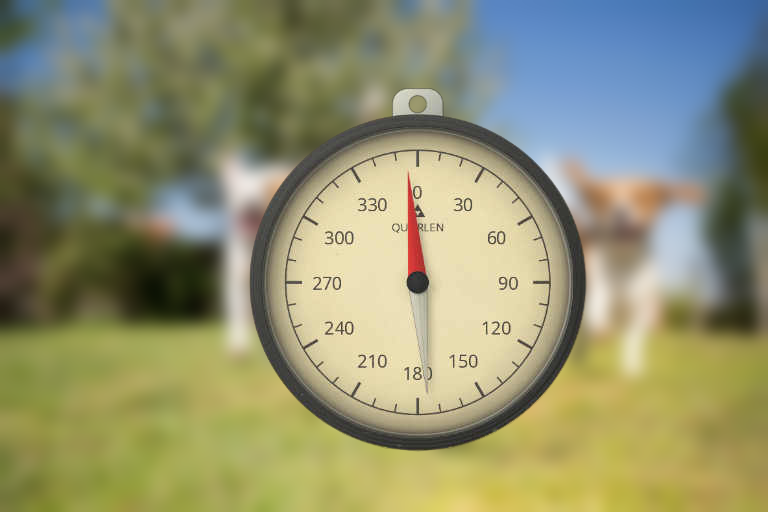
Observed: 355 °
